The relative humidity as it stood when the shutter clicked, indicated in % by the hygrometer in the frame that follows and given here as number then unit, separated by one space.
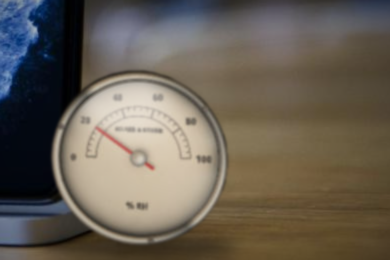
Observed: 20 %
